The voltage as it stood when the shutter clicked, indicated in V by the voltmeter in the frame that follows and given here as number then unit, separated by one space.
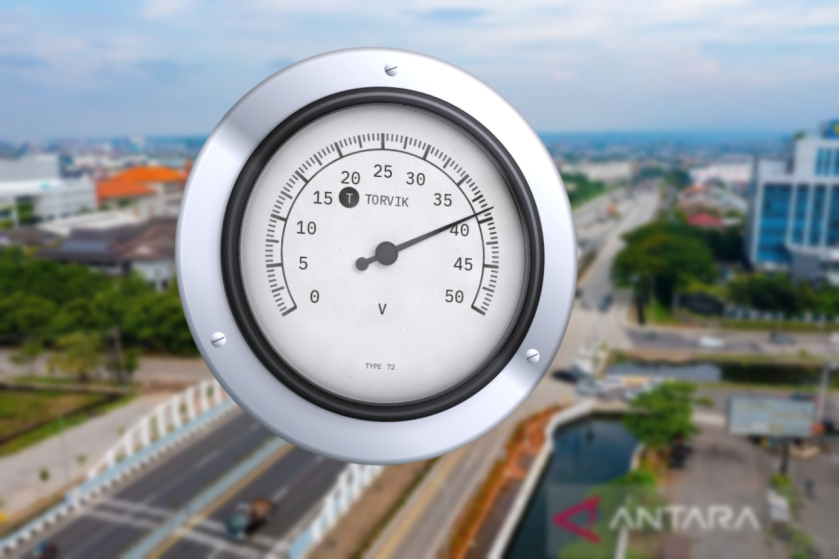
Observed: 39 V
